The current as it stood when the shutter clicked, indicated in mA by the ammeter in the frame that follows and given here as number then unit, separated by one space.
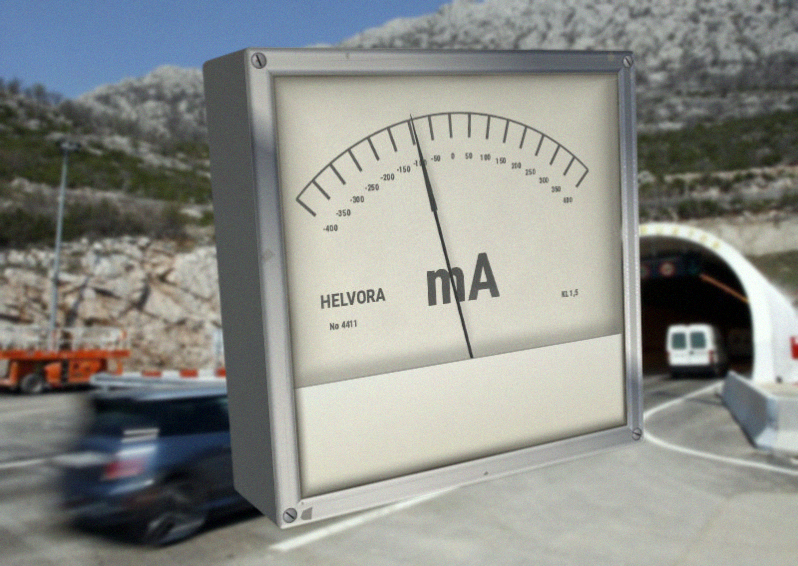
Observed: -100 mA
